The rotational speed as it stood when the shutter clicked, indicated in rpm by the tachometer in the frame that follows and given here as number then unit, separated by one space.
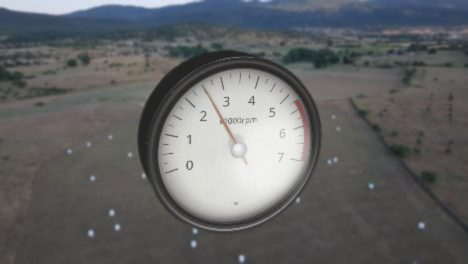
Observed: 2500 rpm
